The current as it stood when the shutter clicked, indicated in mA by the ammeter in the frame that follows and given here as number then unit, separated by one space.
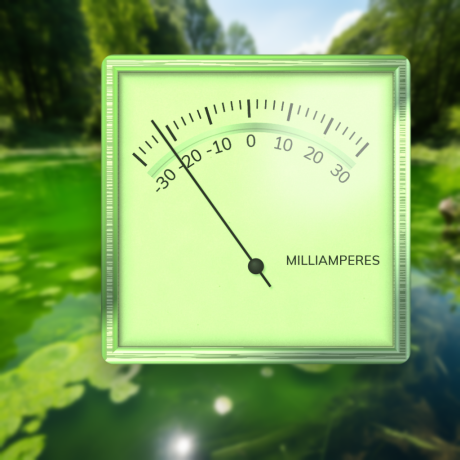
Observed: -22 mA
